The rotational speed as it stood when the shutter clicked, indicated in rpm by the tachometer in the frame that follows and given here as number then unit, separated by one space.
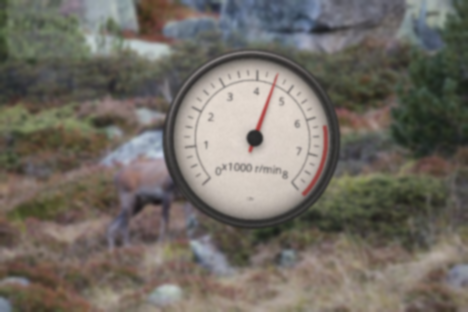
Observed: 4500 rpm
